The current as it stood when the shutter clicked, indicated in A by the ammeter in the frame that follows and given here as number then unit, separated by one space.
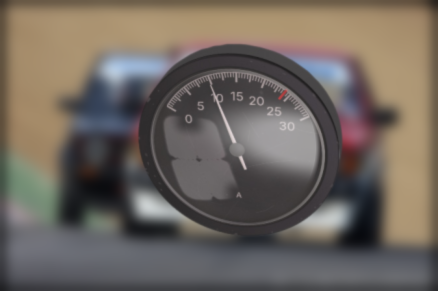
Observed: 10 A
